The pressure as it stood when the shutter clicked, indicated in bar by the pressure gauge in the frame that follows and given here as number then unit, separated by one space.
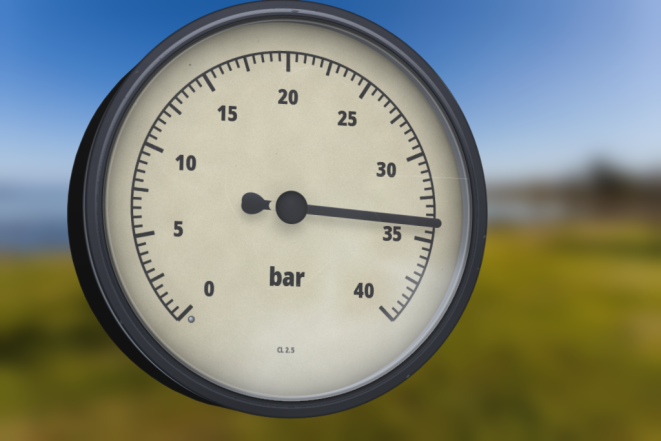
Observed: 34 bar
